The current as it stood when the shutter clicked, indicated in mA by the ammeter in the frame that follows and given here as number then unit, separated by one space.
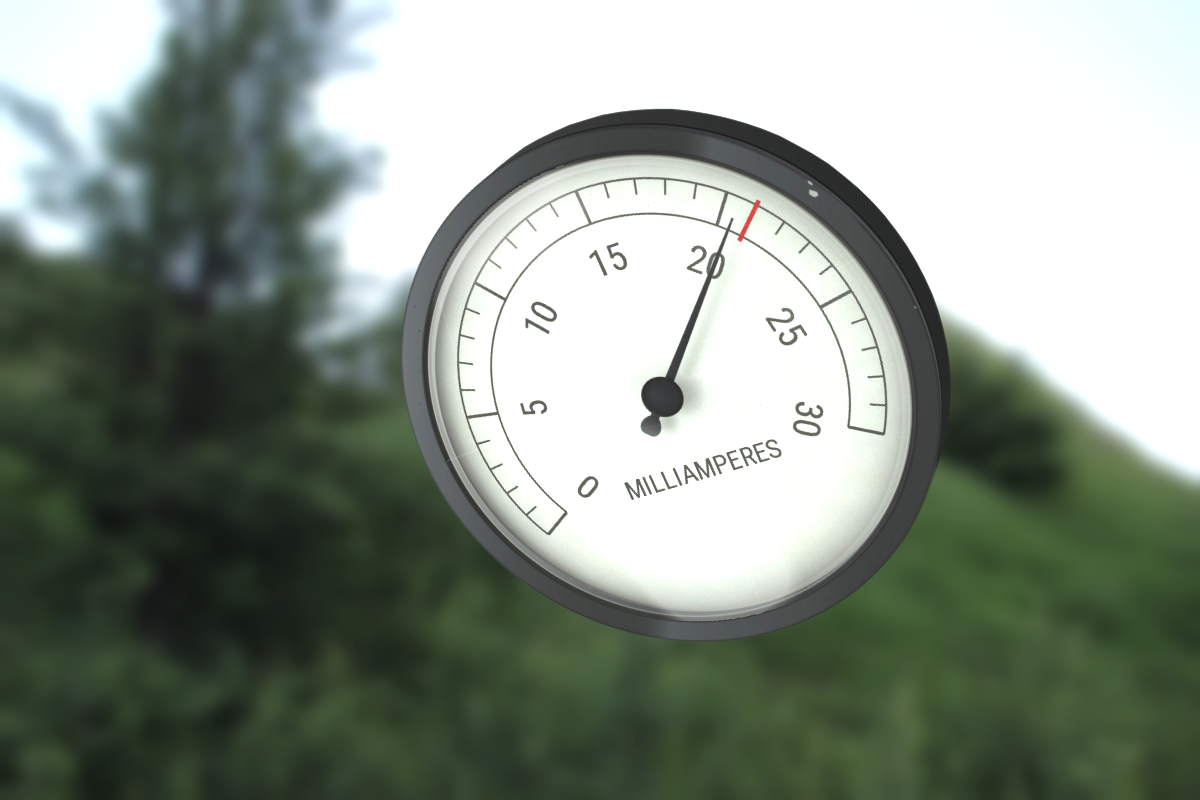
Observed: 20.5 mA
